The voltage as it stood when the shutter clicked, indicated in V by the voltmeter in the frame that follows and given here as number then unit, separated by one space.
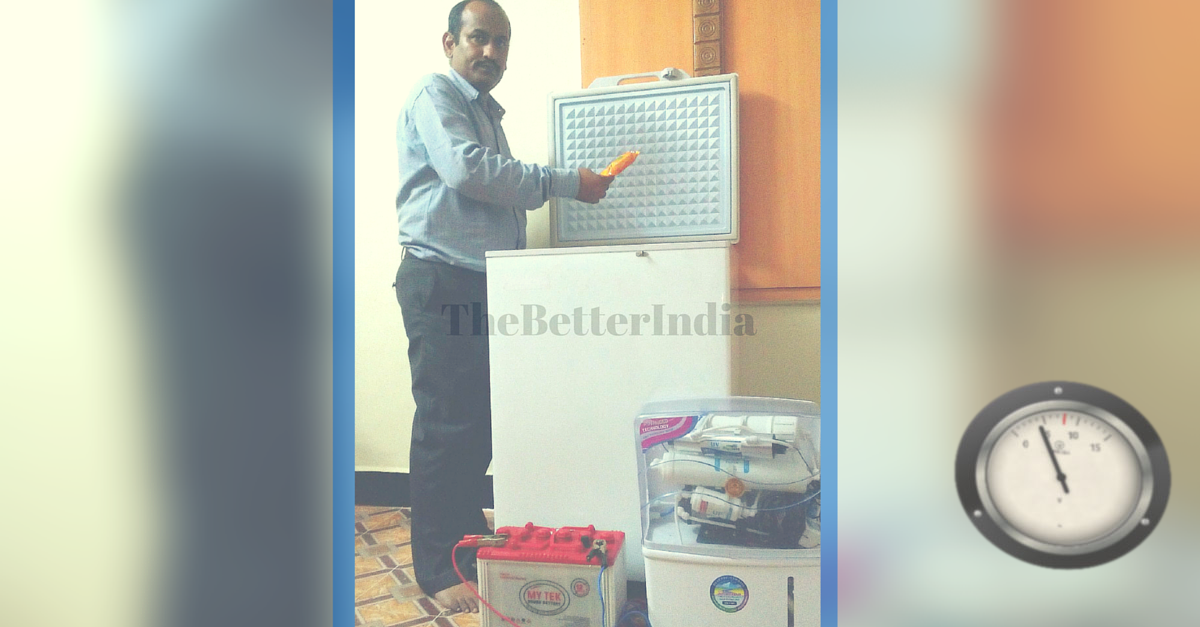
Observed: 4 V
